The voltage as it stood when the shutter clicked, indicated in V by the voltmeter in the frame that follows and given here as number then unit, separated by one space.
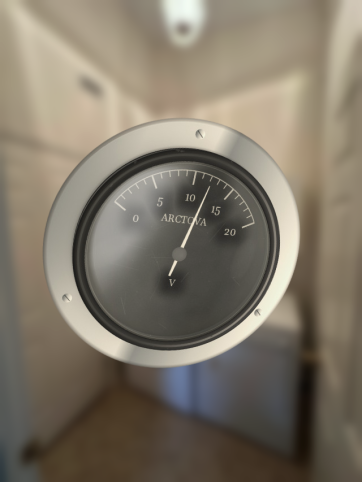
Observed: 12 V
